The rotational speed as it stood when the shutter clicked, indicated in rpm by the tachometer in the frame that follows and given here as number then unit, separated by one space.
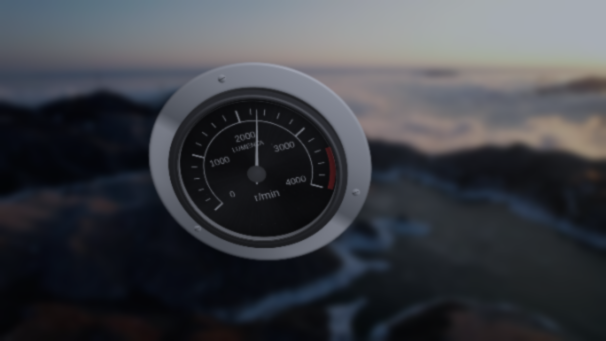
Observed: 2300 rpm
